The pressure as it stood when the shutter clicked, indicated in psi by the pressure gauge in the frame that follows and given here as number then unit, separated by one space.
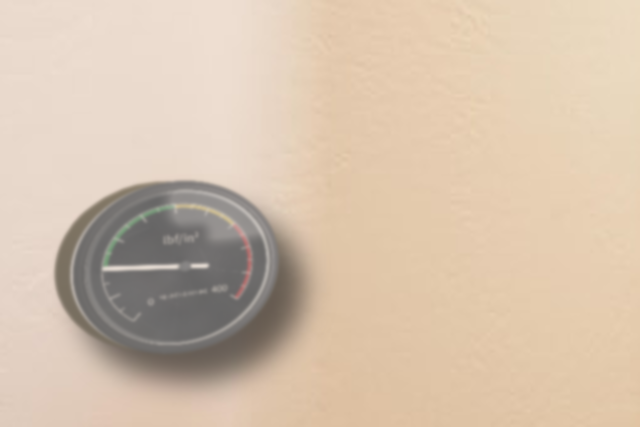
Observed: 80 psi
